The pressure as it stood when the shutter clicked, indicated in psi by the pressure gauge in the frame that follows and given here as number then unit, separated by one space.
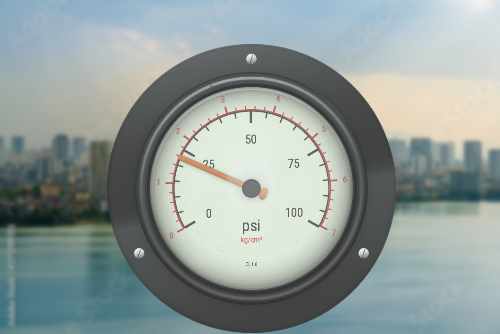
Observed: 22.5 psi
